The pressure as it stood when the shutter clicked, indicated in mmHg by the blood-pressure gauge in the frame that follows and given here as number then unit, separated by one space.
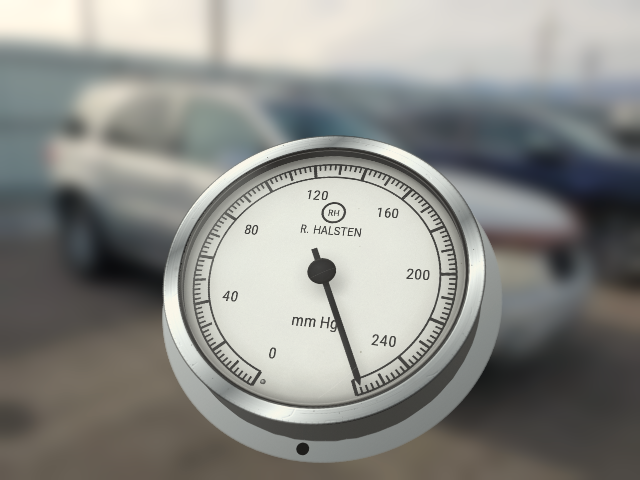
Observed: 258 mmHg
